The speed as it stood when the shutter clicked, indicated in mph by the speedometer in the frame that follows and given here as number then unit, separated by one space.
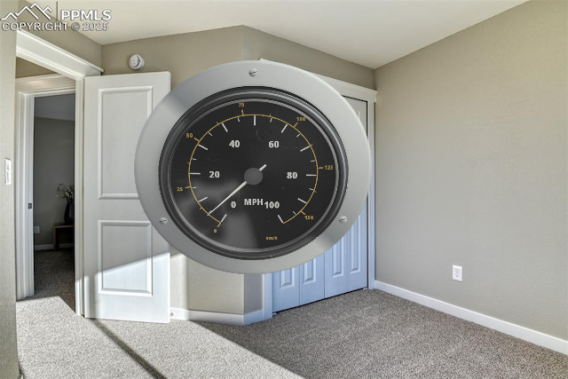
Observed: 5 mph
